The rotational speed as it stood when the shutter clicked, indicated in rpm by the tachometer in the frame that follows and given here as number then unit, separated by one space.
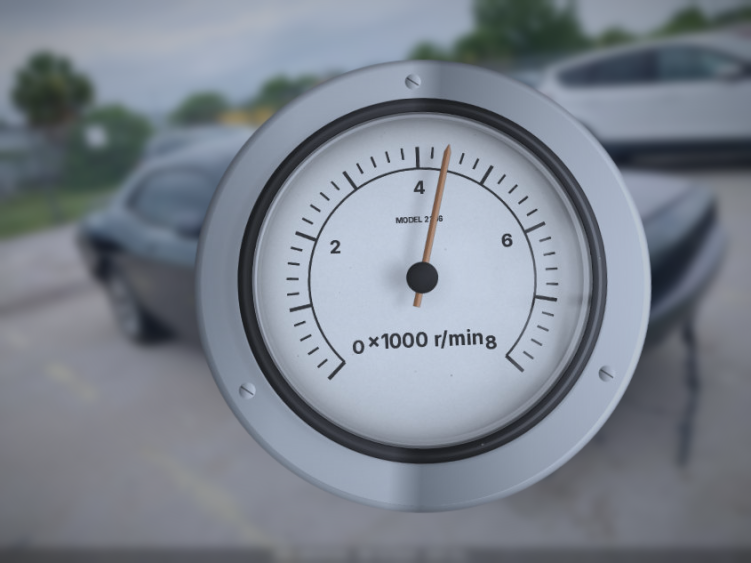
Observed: 4400 rpm
